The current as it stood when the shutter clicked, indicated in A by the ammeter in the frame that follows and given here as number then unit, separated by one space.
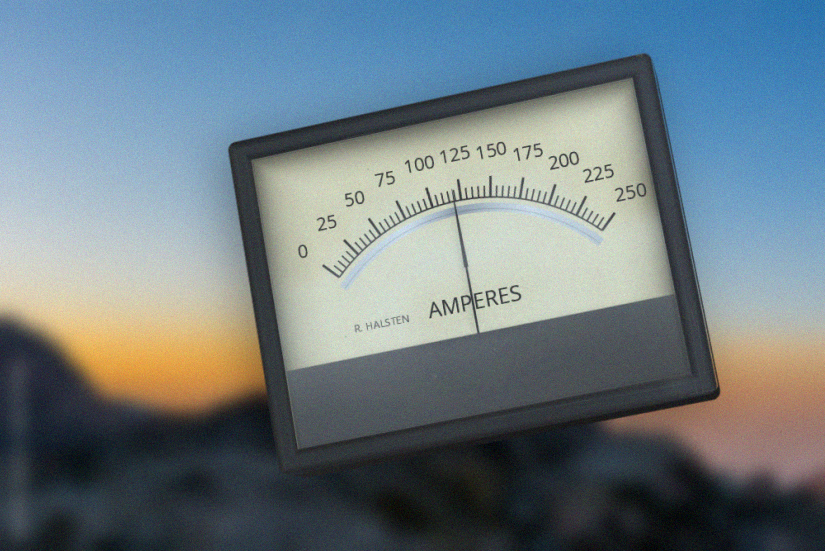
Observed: 120 A
